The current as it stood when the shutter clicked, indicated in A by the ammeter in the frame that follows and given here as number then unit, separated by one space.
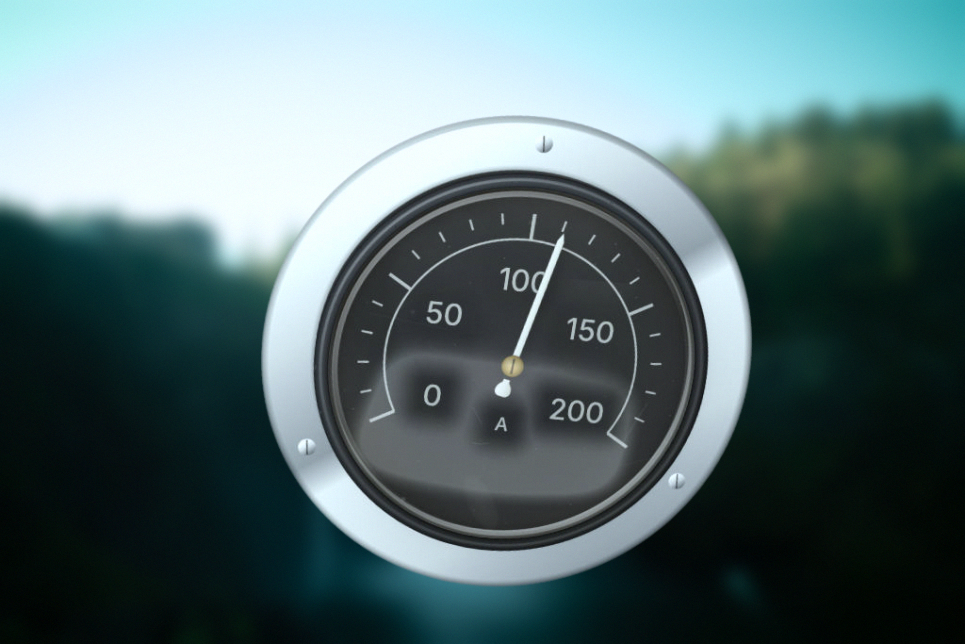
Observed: 110 A
